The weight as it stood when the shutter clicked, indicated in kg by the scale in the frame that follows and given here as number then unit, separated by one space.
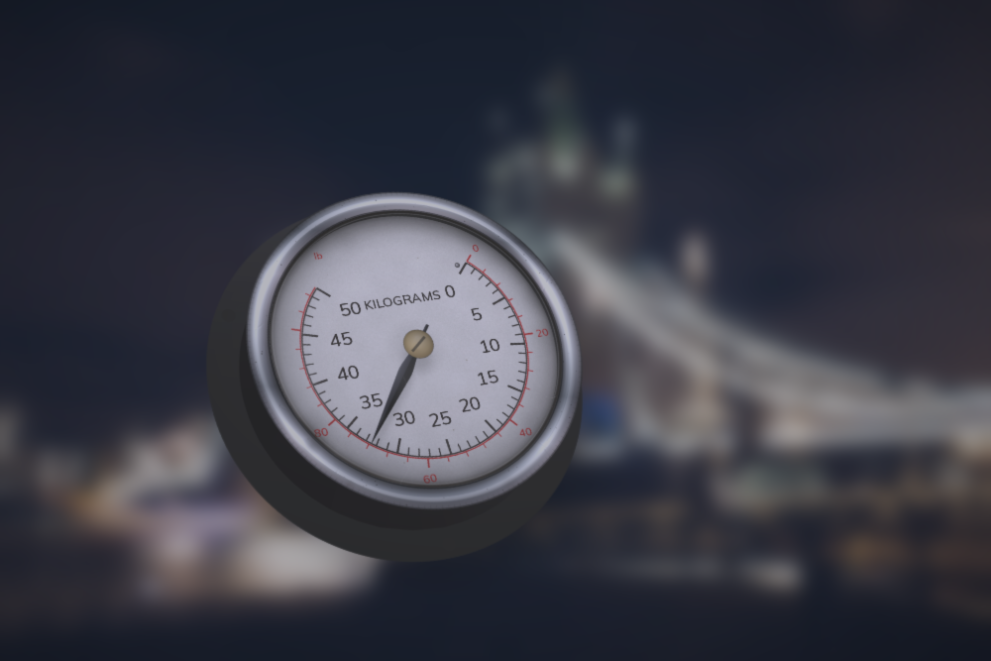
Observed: 32.5 kg
